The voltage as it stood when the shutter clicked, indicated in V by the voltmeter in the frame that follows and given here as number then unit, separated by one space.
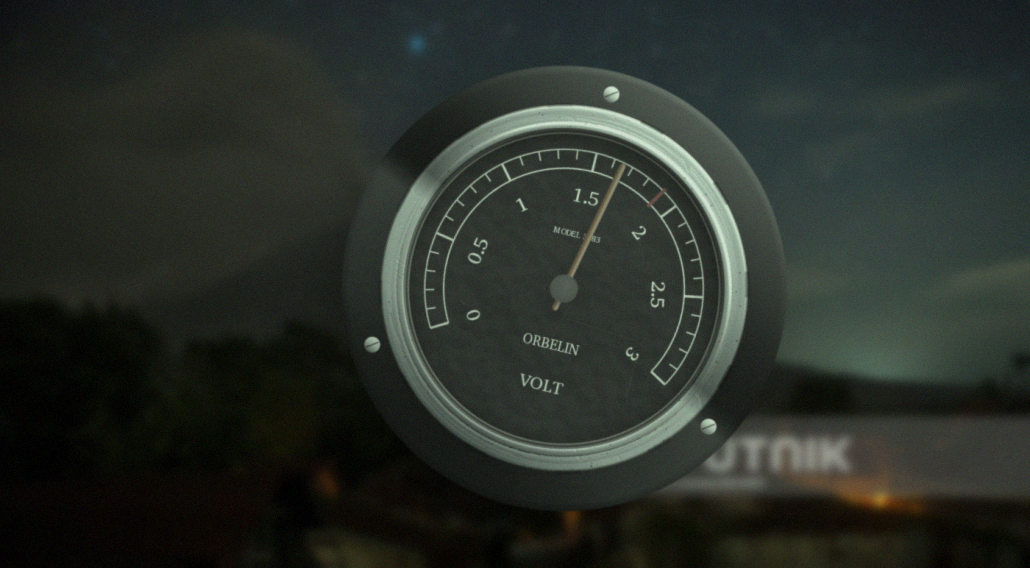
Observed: 1.65 V
